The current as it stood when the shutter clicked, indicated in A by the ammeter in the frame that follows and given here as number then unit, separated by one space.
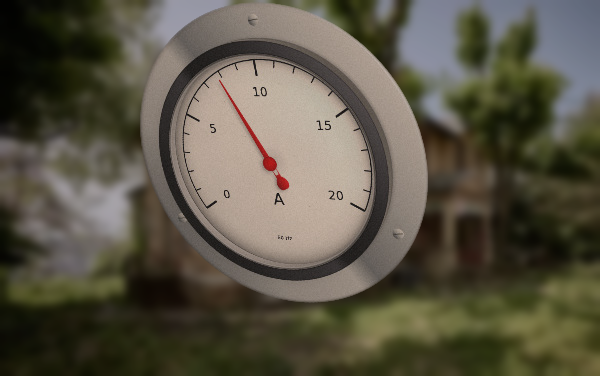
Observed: 8 A
